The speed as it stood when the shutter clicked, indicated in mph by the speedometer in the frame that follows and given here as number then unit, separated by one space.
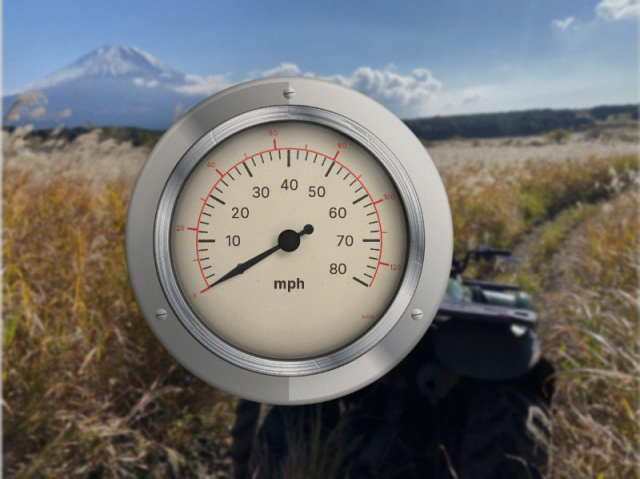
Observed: 0 mph
